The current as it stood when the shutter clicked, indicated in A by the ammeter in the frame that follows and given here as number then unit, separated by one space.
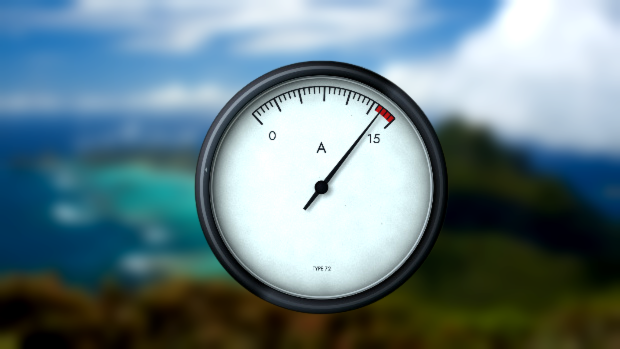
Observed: 13.5 A
